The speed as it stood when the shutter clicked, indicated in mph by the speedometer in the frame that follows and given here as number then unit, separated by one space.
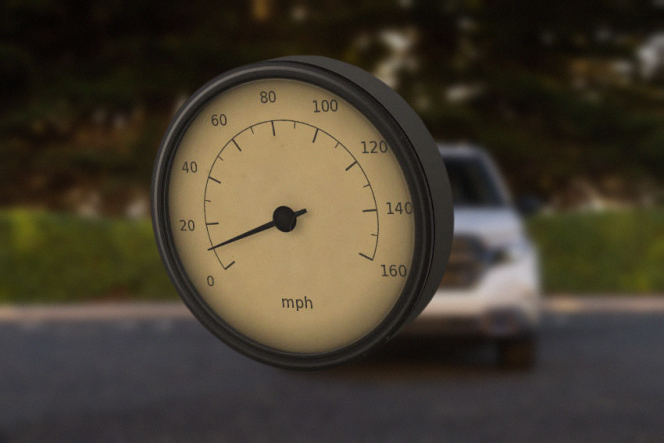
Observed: 10 mph
